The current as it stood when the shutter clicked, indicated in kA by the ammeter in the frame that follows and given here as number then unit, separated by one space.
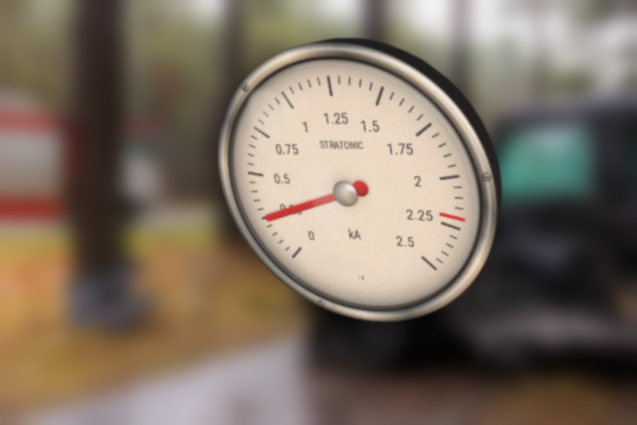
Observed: 0.25 kA
